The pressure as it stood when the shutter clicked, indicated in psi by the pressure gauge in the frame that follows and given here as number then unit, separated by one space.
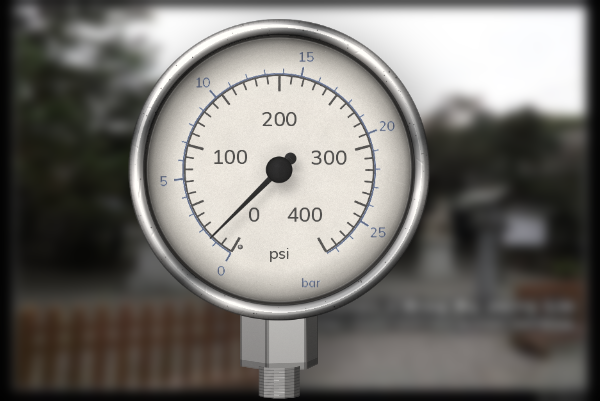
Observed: 20 psi
